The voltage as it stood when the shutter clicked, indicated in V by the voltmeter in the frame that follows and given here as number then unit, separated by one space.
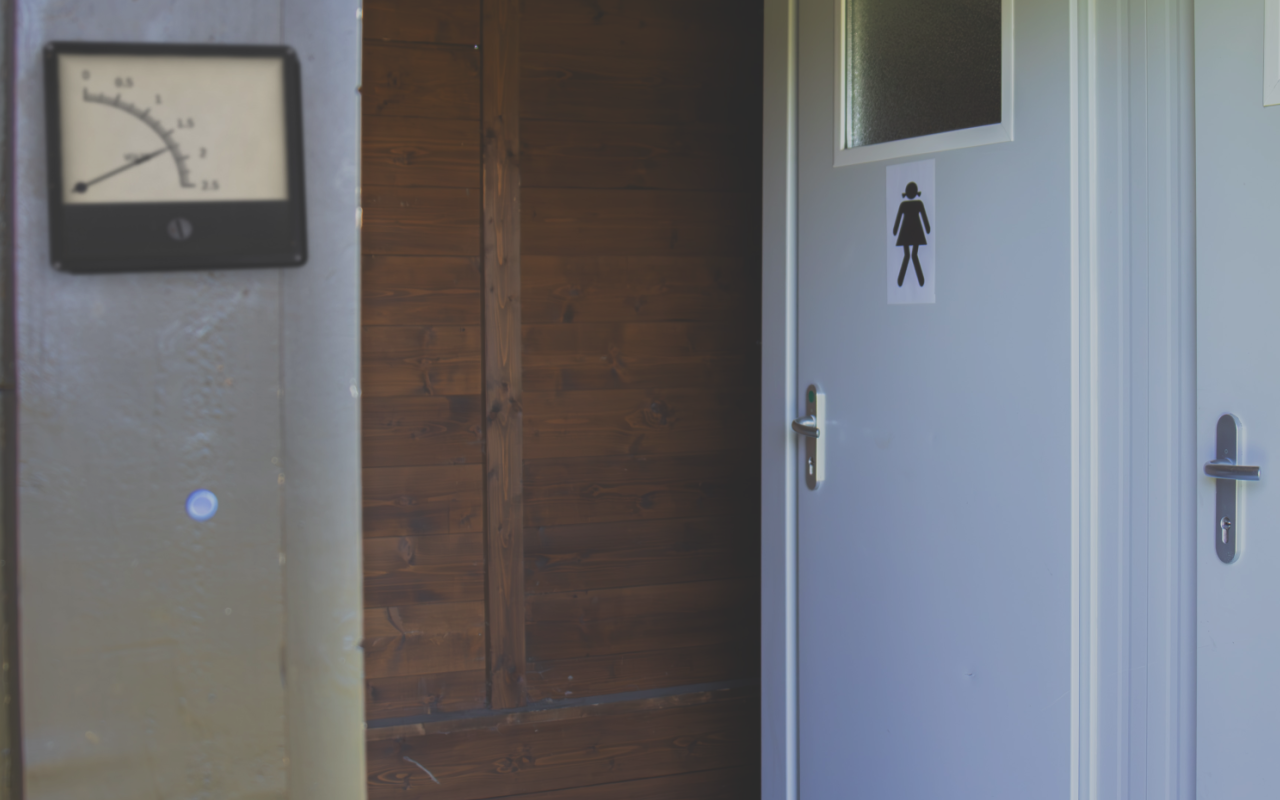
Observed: 1.75 V
